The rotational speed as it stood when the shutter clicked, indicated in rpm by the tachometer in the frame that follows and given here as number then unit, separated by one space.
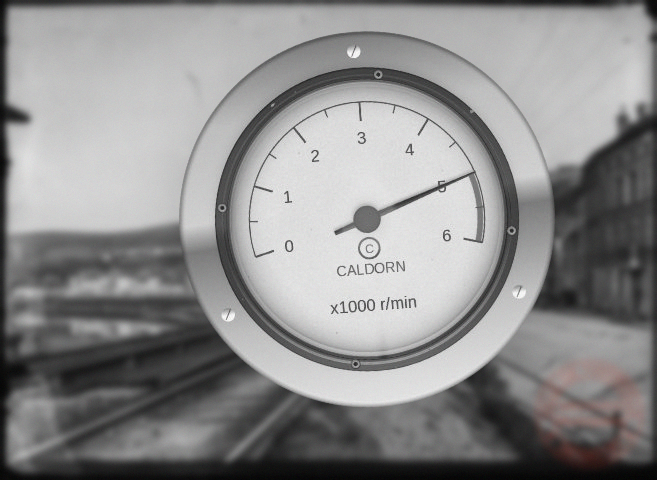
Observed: 5000 rpm
